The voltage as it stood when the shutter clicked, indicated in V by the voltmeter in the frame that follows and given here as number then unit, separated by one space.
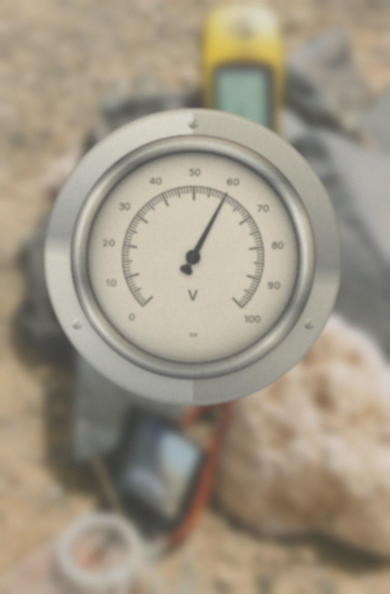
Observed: 60 V
